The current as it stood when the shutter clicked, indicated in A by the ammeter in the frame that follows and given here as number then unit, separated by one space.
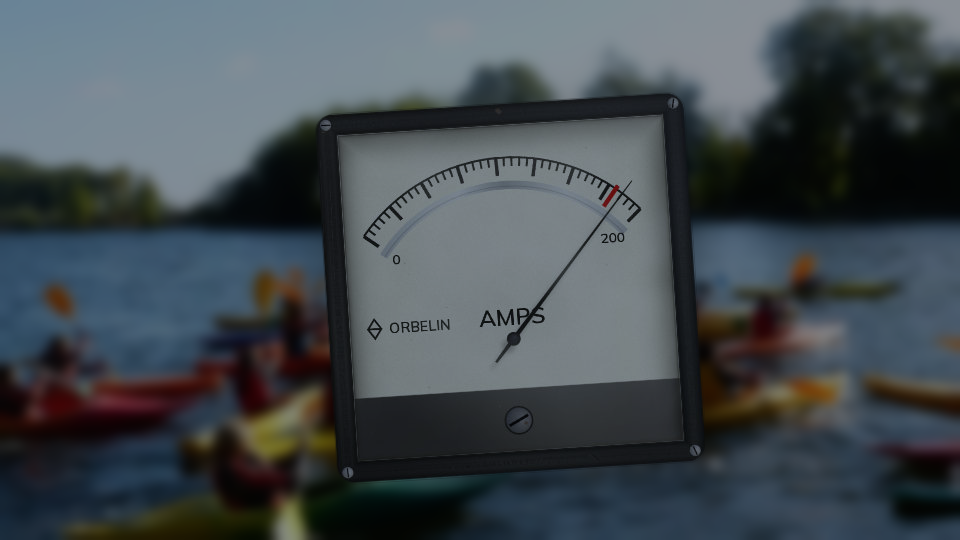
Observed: 185 A
